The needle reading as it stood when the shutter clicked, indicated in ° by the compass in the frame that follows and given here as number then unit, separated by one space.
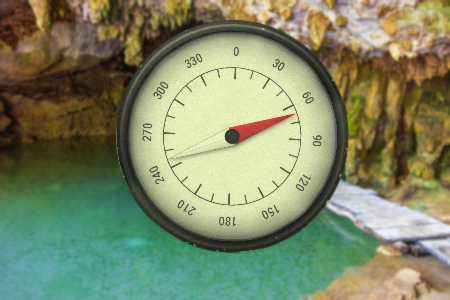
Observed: 67.5 °
